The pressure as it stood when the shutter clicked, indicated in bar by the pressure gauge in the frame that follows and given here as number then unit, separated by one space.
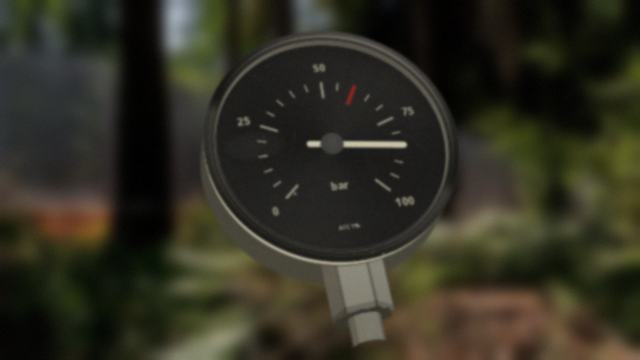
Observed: 85 bar
